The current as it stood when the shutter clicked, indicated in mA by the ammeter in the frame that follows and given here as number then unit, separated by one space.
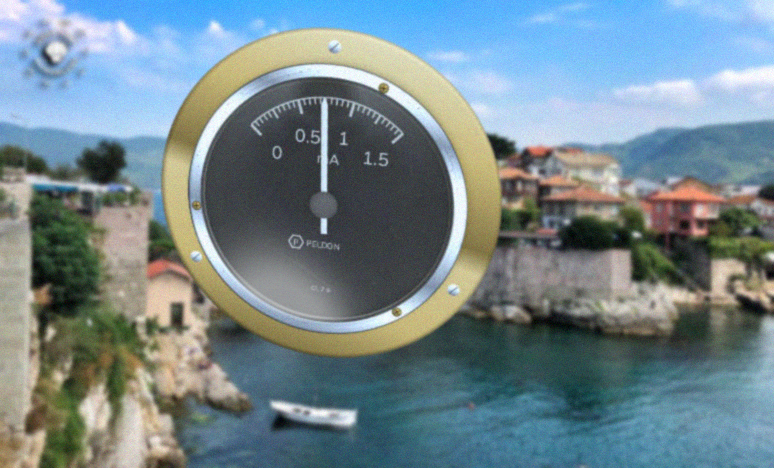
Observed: 0.75 mA
